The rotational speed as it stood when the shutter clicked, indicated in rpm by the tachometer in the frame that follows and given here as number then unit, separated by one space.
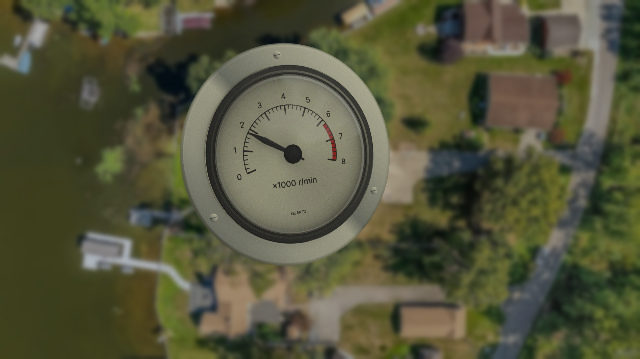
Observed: 1800 rpm
